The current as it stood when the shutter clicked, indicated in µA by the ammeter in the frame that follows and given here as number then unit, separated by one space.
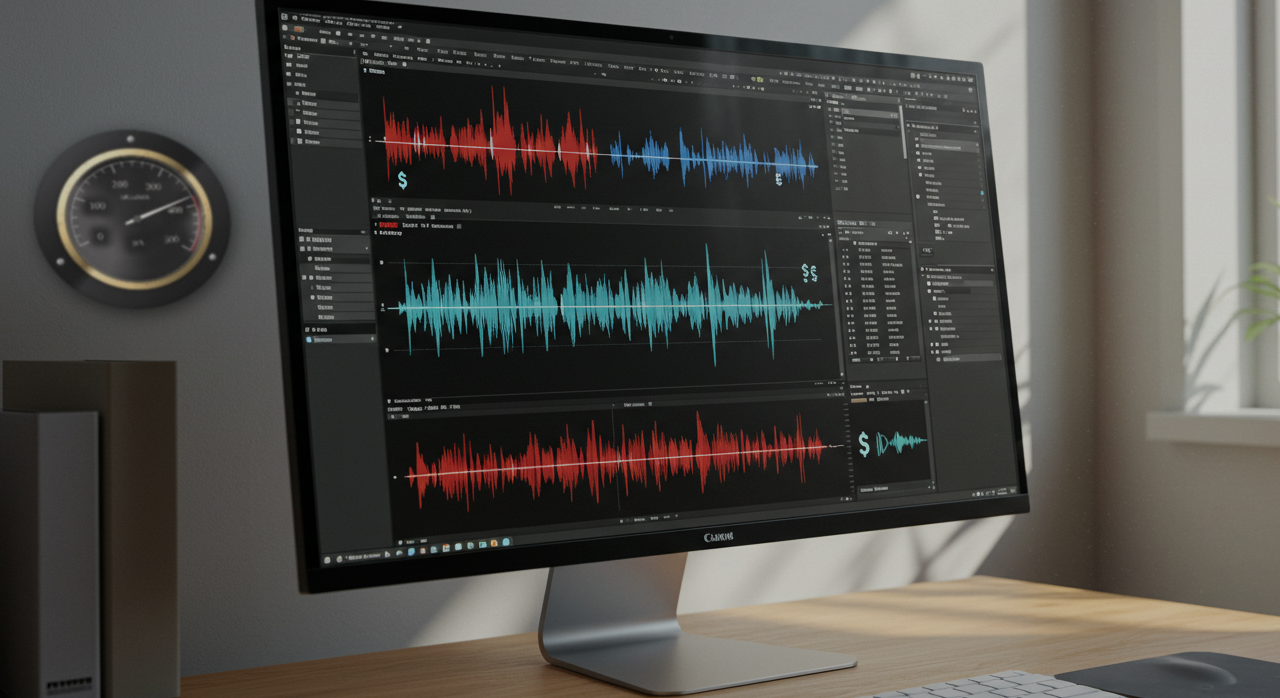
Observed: 380 µA
